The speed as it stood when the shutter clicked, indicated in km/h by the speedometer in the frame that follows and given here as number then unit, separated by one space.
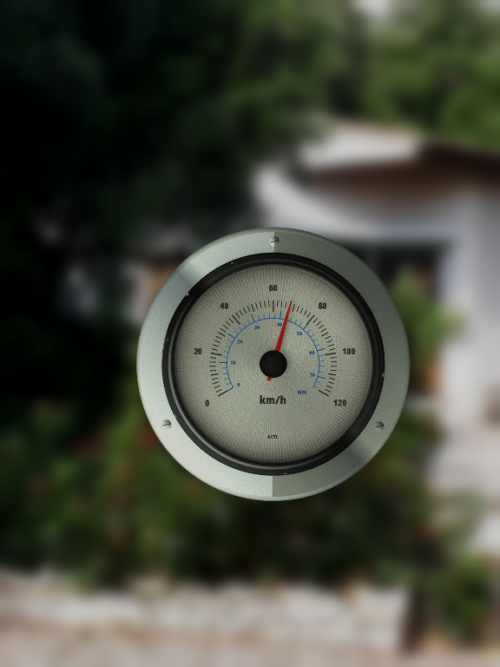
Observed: 68 km/h
